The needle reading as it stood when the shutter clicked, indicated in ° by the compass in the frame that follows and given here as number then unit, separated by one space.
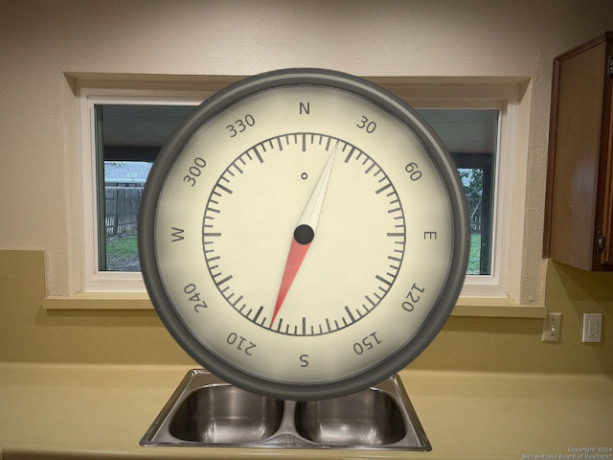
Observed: 200 °
